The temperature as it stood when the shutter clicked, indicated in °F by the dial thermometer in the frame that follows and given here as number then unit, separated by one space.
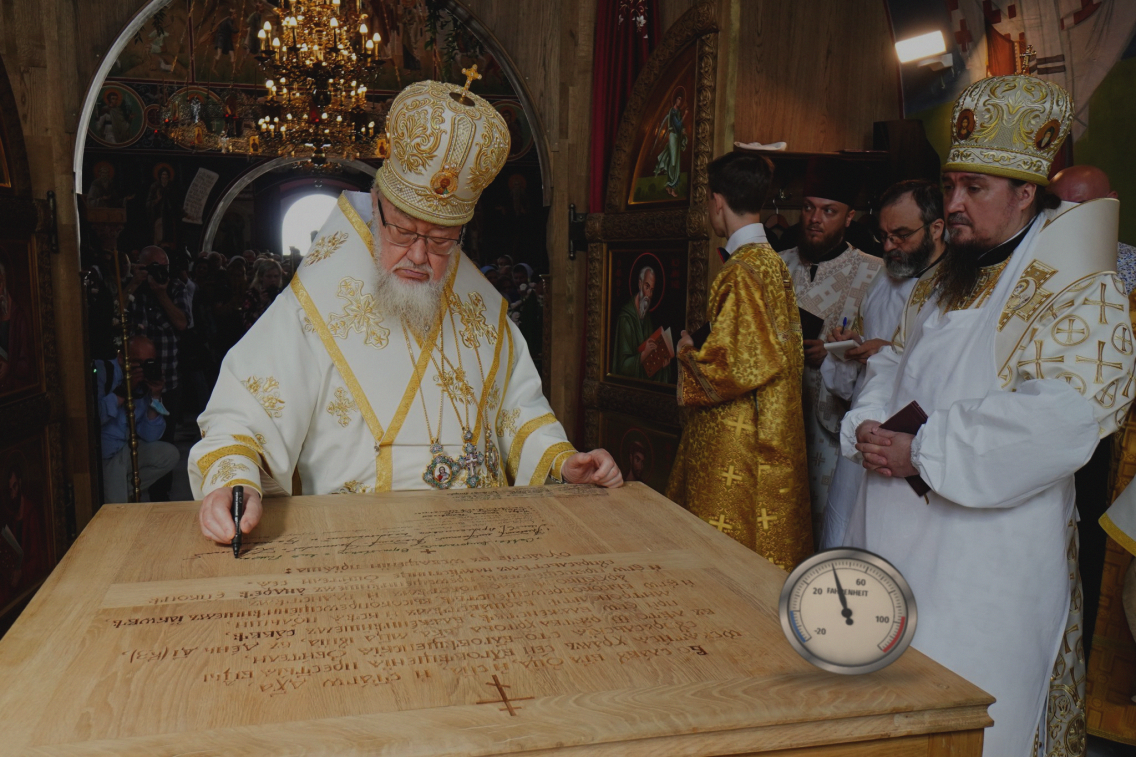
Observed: 40 °F
